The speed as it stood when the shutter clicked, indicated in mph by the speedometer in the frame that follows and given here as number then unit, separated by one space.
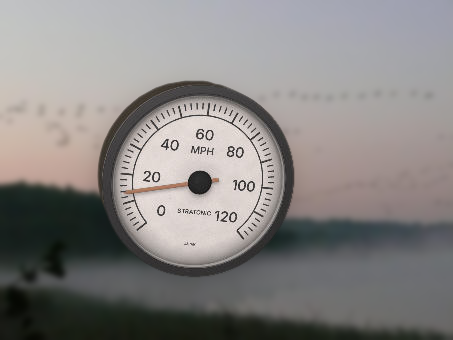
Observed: 14 mph
